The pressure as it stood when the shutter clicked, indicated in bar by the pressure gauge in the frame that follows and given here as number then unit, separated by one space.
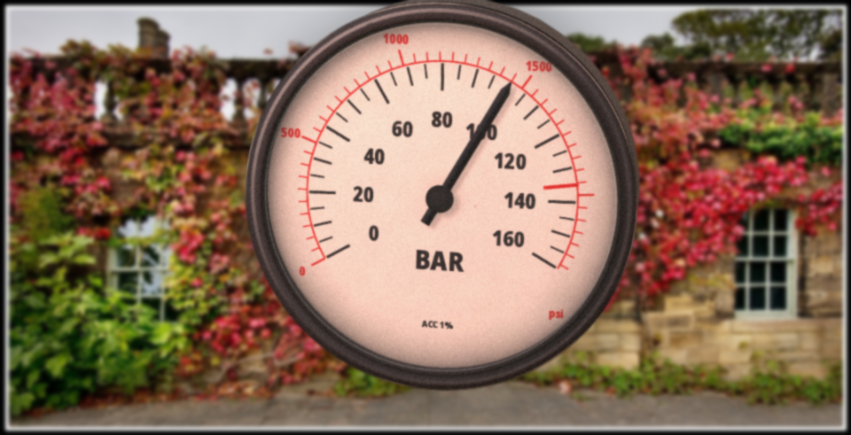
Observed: 100 bar
